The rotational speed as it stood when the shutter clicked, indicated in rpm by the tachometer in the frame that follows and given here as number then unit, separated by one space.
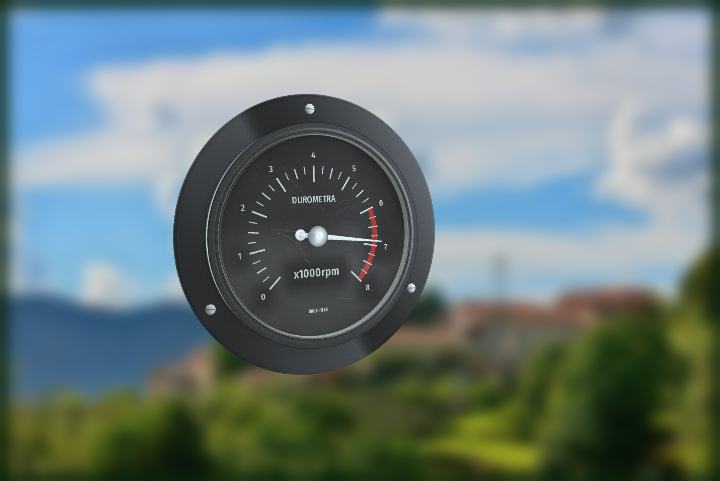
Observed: 6875 rpm
